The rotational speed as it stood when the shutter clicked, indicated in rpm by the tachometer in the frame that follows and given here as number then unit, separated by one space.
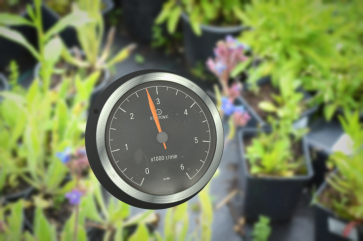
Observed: 2750 rpm
